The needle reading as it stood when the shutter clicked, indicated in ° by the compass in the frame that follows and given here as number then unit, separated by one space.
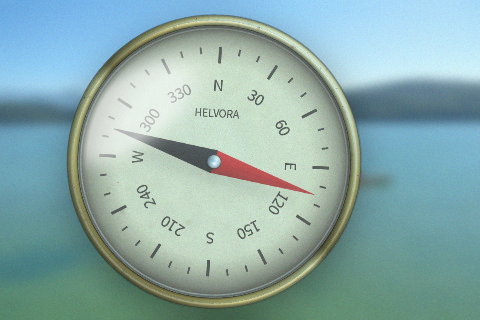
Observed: 105 °
